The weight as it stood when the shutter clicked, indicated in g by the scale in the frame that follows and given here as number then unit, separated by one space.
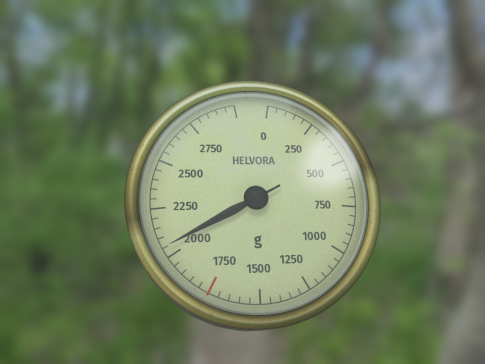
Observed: 2050 g
